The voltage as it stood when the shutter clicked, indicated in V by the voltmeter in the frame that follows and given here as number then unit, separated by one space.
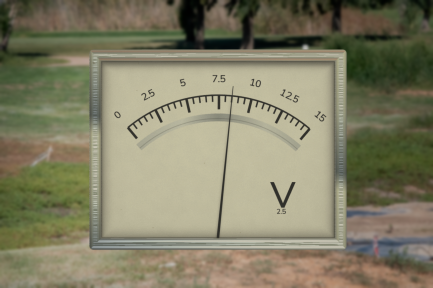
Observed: 8.5 V
